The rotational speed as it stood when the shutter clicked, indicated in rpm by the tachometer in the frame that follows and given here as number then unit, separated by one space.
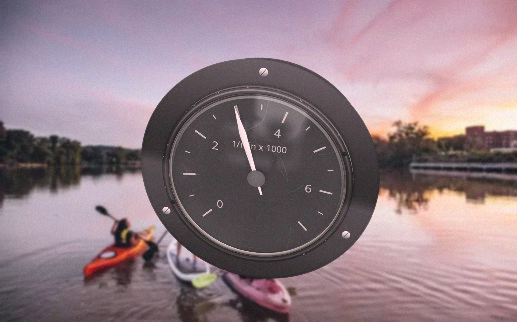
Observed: 3000 rpm
